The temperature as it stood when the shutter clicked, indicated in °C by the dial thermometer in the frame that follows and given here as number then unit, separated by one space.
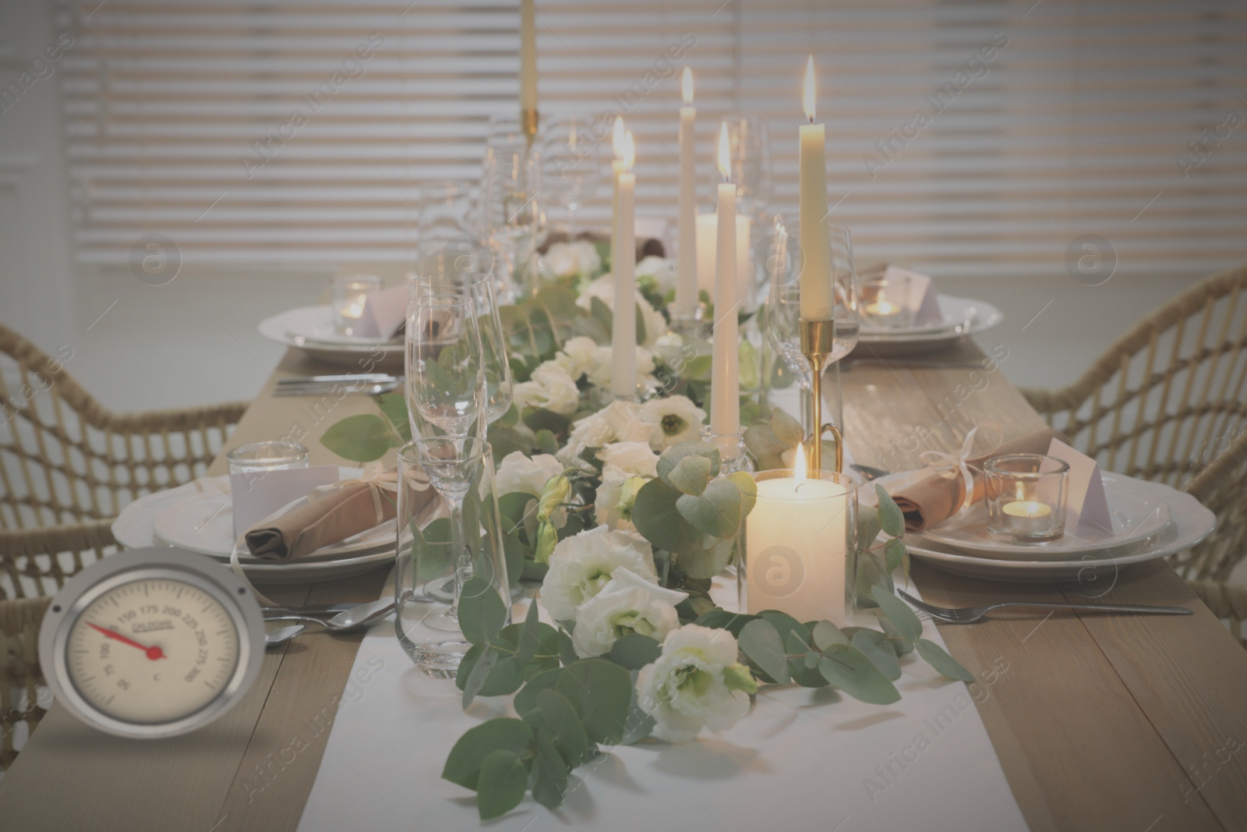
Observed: 125 °C
